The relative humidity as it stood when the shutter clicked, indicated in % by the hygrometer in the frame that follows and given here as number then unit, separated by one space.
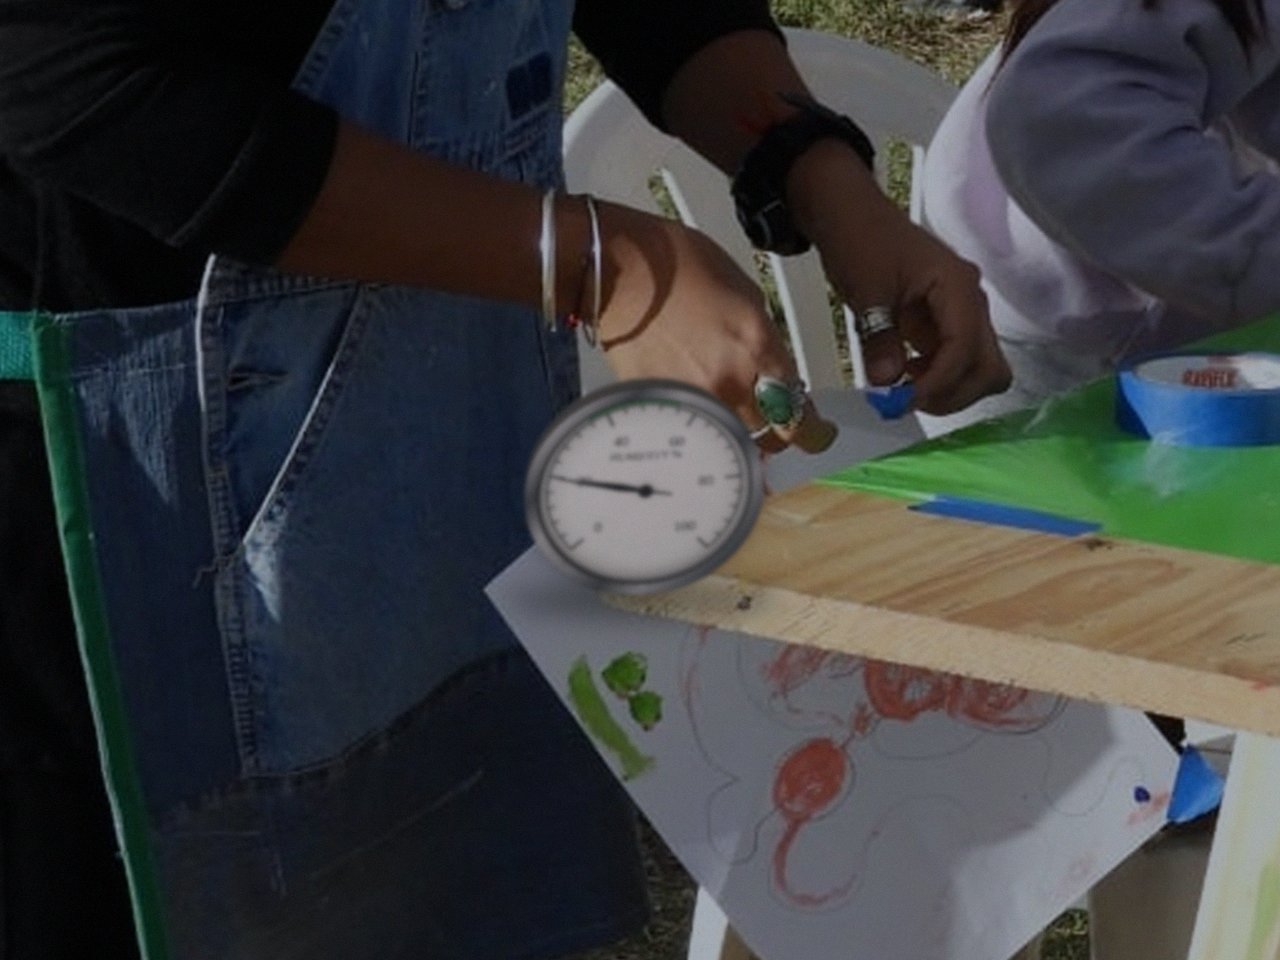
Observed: 20 %
